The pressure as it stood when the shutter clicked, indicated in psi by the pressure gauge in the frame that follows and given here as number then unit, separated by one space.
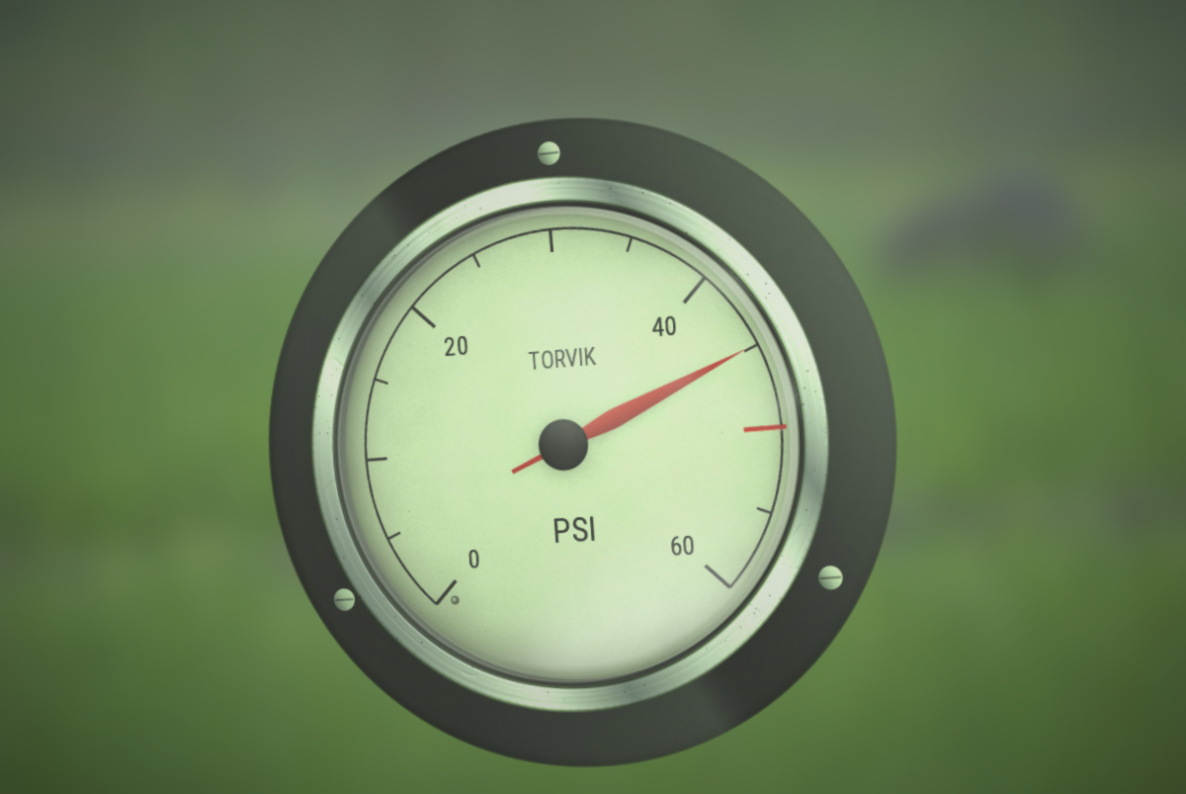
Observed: 45 psi
